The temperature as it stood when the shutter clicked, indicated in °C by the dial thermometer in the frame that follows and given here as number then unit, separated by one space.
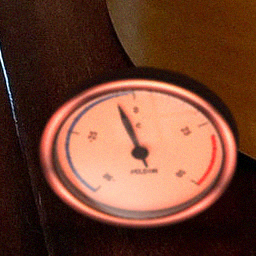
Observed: -5 °C
